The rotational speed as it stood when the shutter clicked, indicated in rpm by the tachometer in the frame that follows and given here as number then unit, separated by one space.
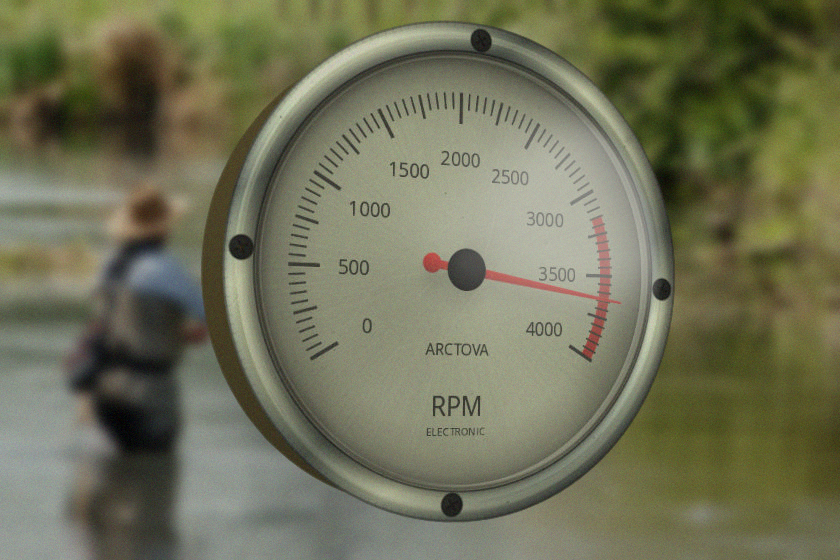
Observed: 3650 rpm
